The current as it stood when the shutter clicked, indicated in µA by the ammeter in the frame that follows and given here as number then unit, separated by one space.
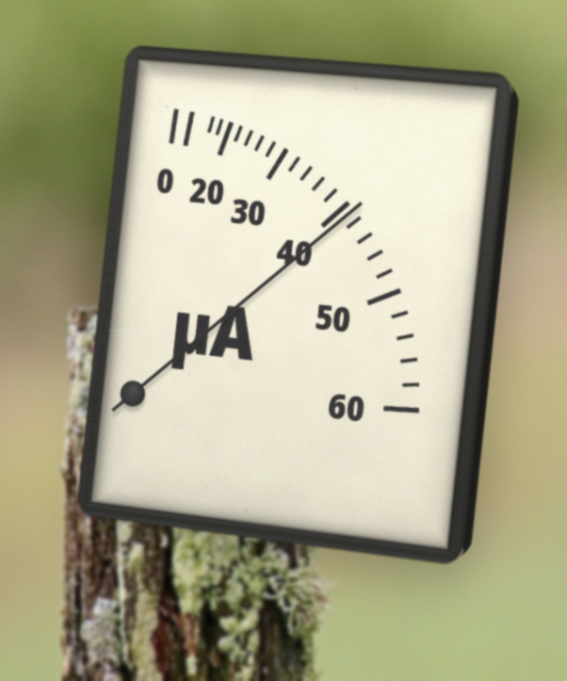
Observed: 41 µA
